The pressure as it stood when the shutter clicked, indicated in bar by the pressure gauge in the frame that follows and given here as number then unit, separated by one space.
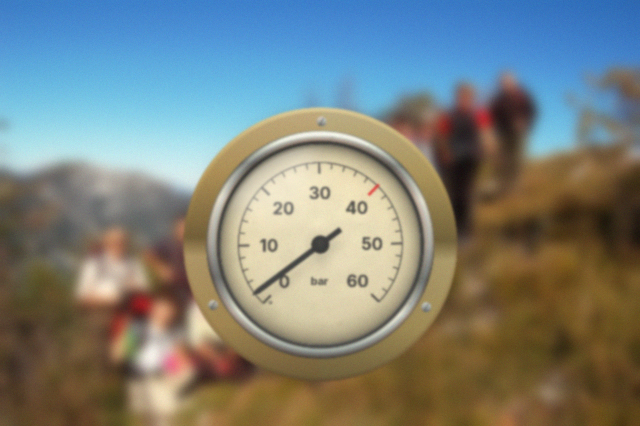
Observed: 2 bar
